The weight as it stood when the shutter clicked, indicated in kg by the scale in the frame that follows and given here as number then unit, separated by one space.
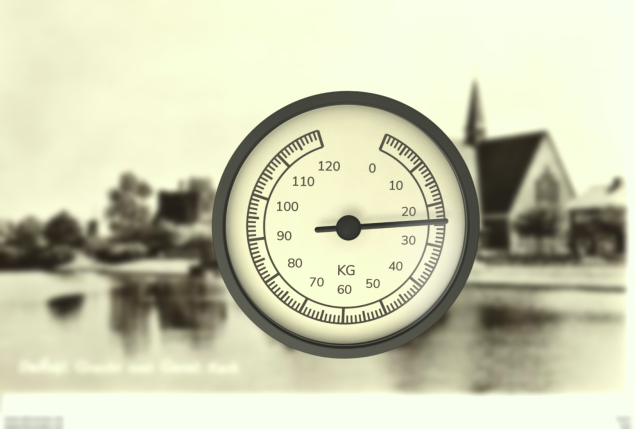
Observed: 24 kg
